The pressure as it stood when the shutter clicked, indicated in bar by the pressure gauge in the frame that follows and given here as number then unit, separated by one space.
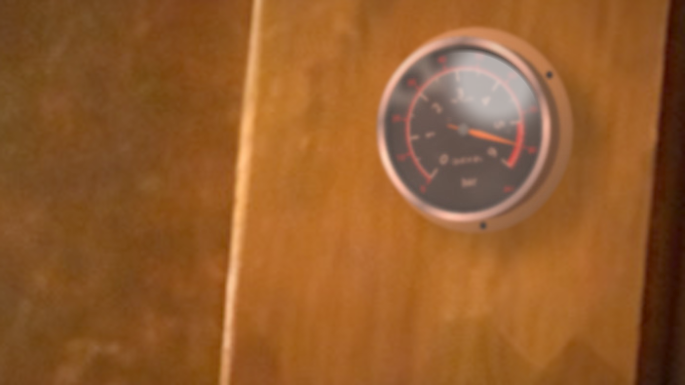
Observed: 5.5 bar
